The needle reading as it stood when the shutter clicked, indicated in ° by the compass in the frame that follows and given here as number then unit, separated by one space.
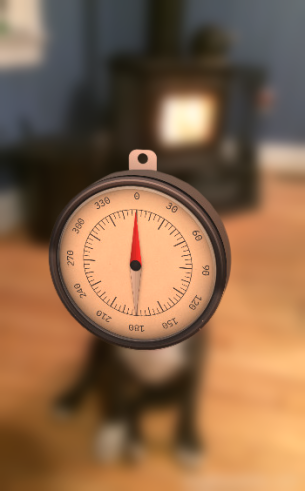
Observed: 0 °
